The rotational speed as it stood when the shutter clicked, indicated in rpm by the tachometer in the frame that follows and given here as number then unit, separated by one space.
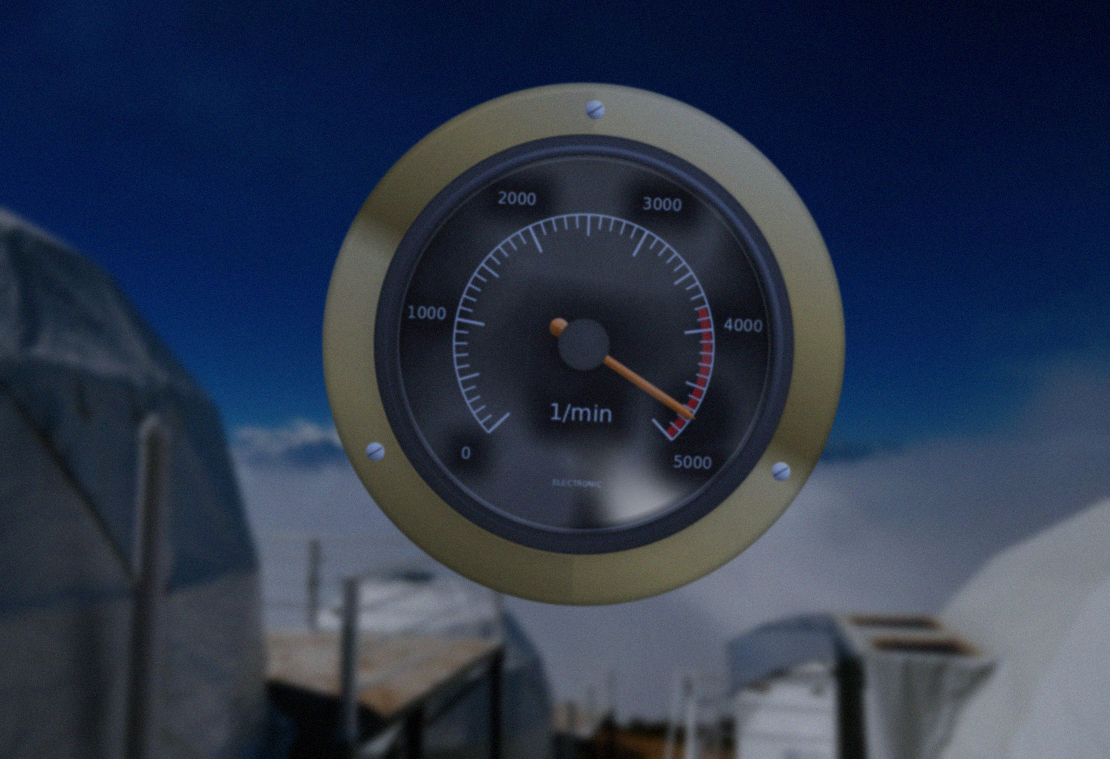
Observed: 4750 rpm
